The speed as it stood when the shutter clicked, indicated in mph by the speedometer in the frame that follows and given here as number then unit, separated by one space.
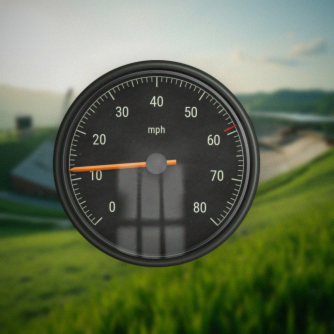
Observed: 12 mph
